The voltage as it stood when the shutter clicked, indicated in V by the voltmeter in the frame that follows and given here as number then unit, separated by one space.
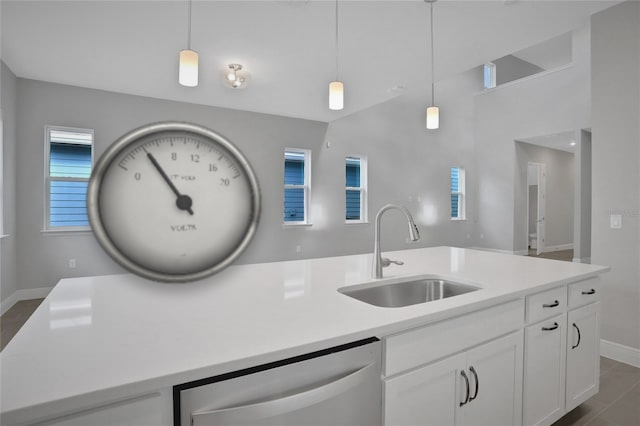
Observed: 4 V
